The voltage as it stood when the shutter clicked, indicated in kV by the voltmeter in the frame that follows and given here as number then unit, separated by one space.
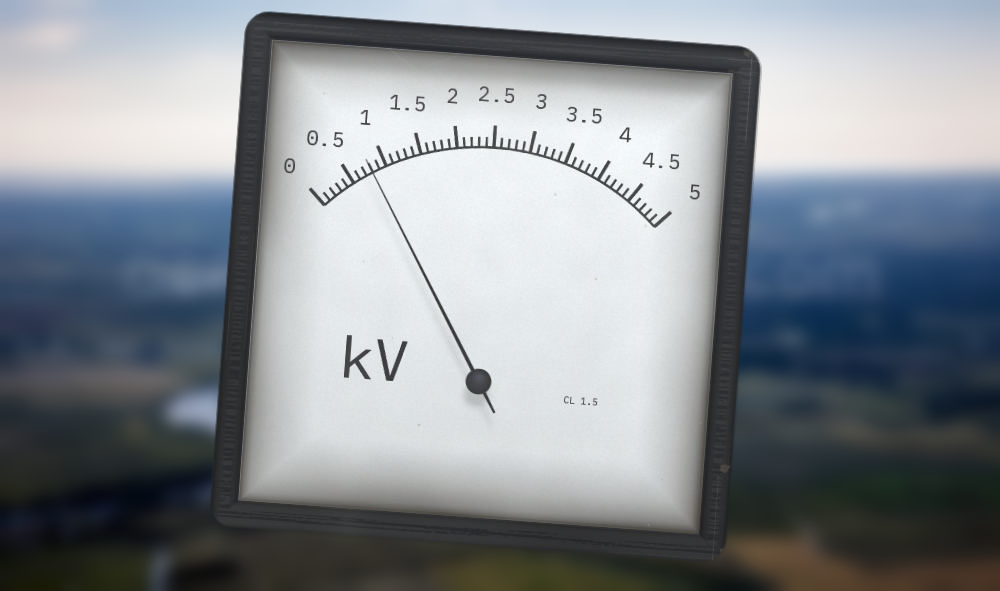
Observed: 0.8 kV
